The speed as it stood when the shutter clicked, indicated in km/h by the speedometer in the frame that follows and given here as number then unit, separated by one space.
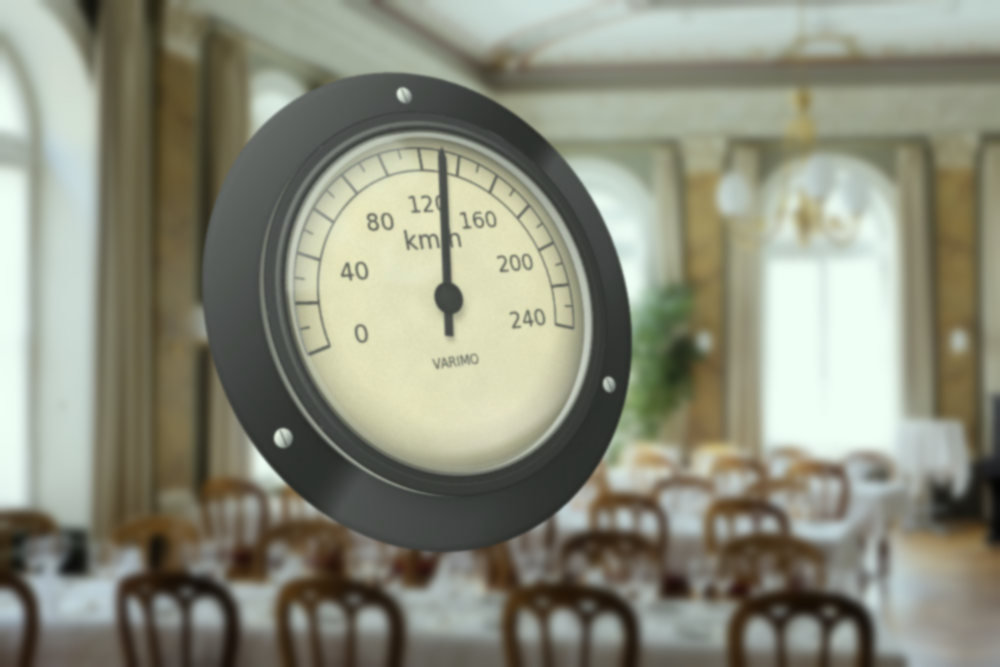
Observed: 130 km/h
